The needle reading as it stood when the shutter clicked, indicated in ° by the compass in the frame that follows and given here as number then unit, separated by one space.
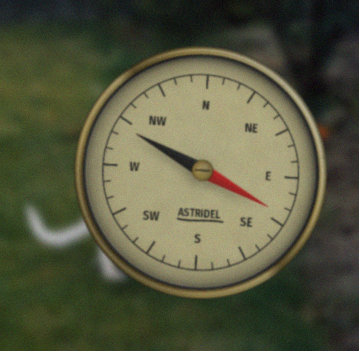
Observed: 115 °
